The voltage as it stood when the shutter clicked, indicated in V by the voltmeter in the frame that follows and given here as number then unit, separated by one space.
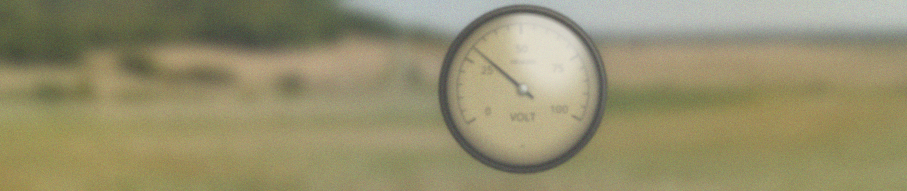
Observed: 30 V
